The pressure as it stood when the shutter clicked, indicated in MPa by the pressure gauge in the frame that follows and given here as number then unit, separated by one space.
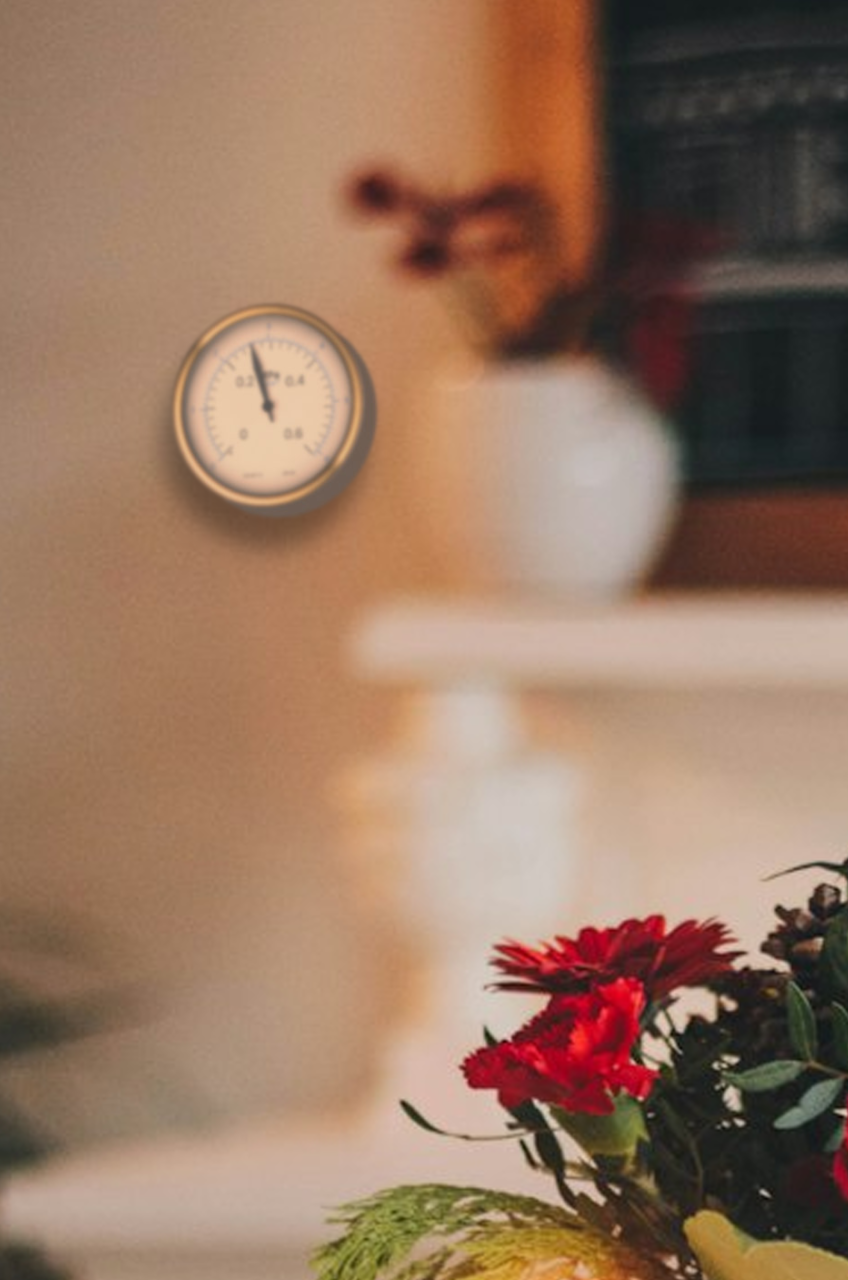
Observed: 0.26 MPa
